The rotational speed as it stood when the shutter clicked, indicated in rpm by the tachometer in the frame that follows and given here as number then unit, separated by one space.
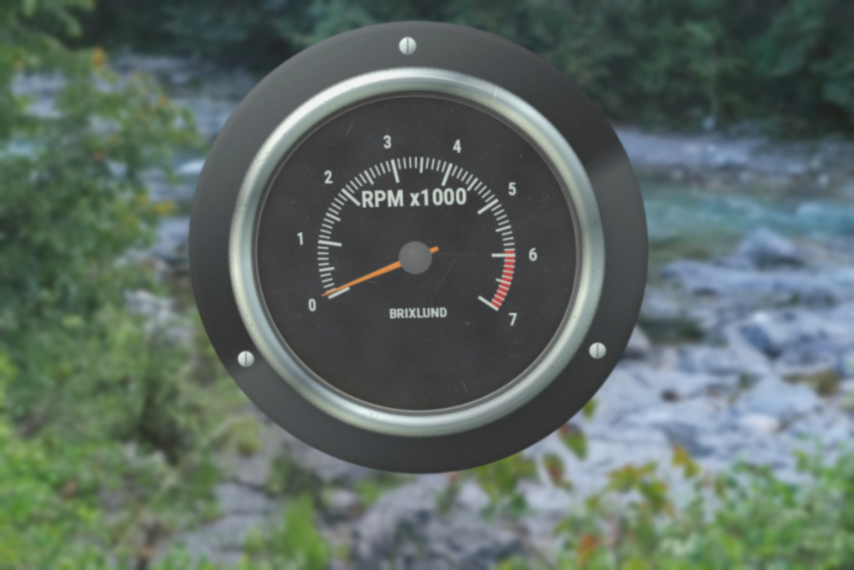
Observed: 100 rpm
